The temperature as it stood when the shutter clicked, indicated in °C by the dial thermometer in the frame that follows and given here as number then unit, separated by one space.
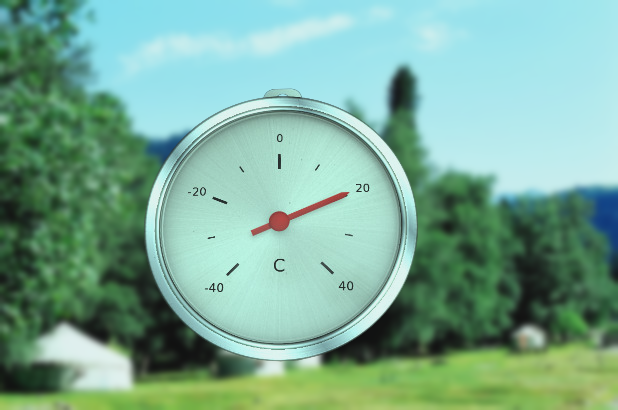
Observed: 20 °C
